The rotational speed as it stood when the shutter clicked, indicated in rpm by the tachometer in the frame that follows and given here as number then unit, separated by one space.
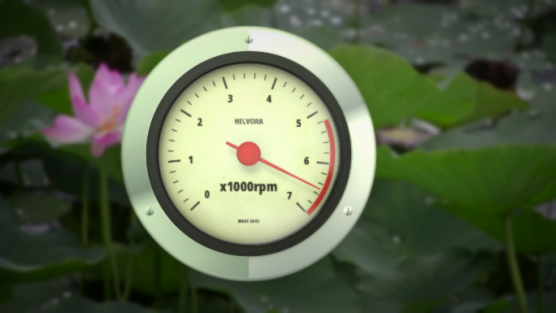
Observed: 6500 rpm
